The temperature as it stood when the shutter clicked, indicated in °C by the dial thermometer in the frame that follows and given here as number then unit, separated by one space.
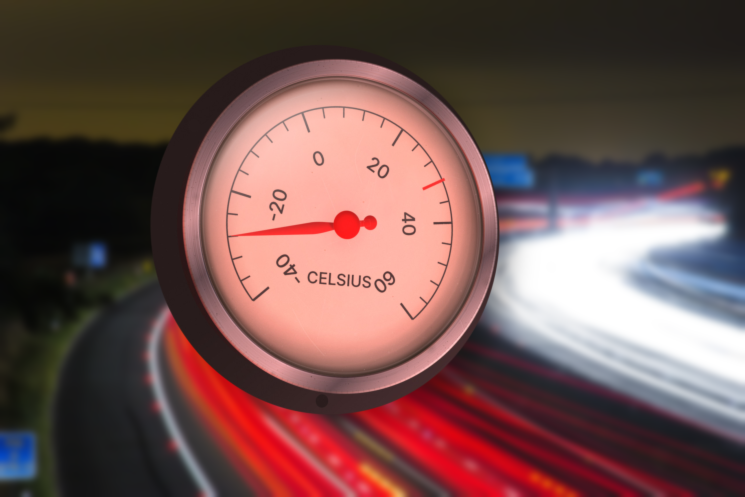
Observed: -28 °C
